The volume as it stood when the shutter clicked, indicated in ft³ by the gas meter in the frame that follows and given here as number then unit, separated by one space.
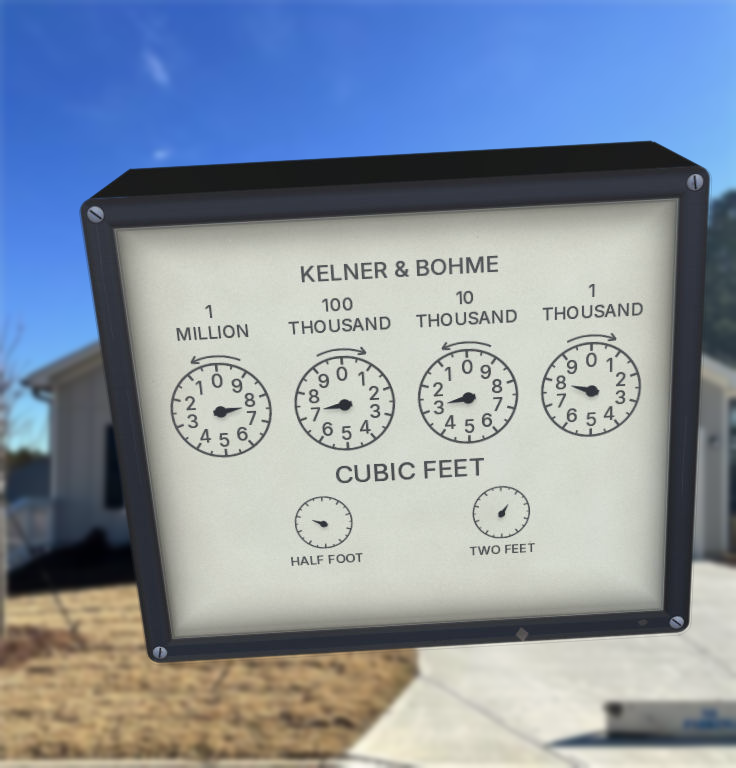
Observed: 772800 ft³
